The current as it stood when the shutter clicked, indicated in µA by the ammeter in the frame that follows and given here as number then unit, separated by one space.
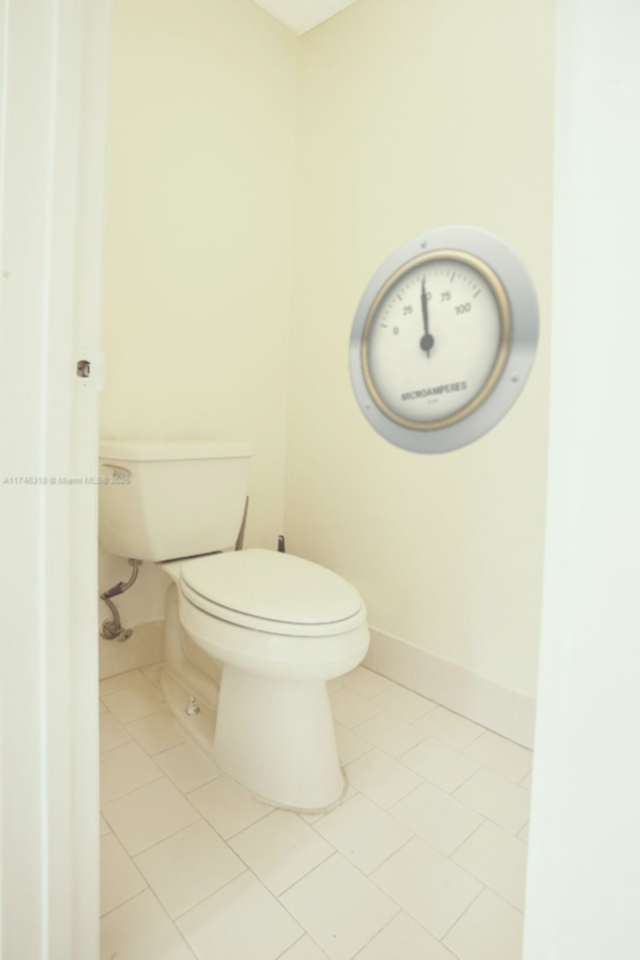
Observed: 50 µA
